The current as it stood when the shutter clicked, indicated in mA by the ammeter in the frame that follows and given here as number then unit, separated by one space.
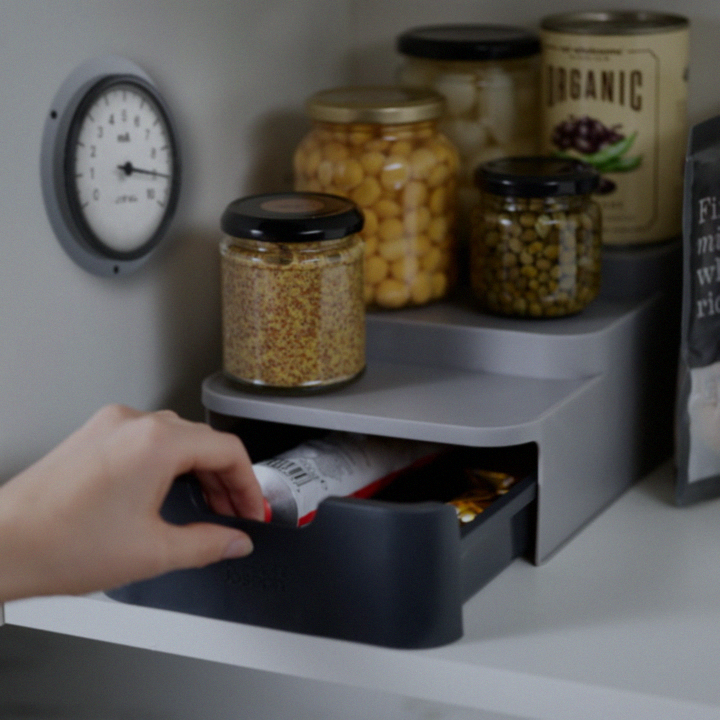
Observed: 9 mA
